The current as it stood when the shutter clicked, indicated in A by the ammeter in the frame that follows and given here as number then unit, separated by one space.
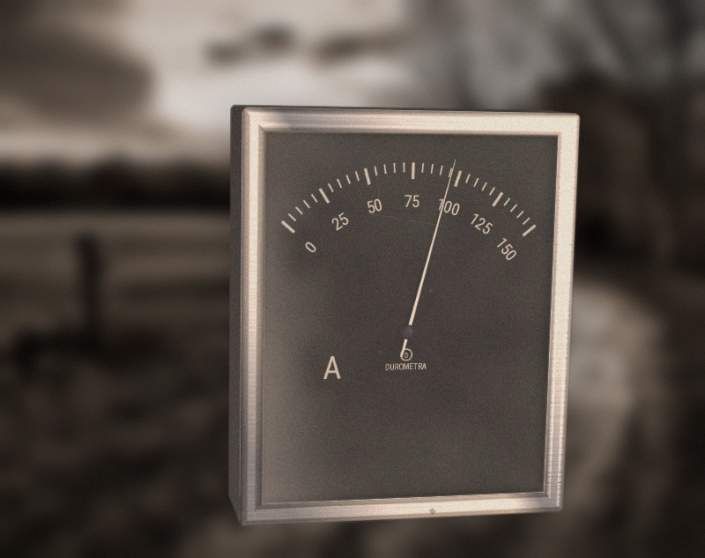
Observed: 95 A
